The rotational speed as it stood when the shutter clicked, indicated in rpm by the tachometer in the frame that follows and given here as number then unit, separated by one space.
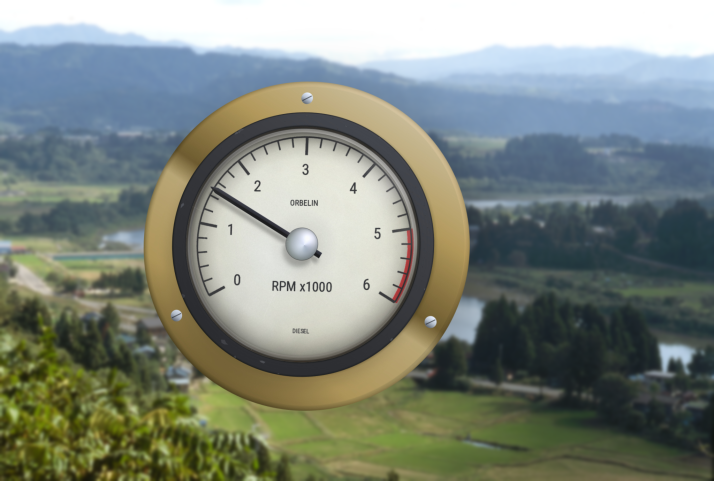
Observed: 1500 rpm
